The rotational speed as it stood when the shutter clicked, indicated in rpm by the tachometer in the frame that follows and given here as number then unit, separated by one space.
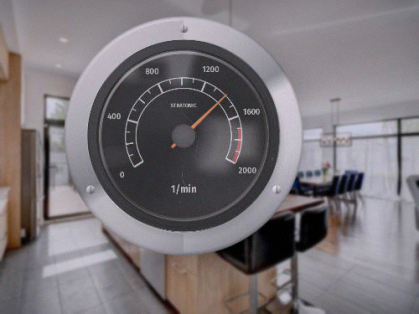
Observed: 1400 rpm
